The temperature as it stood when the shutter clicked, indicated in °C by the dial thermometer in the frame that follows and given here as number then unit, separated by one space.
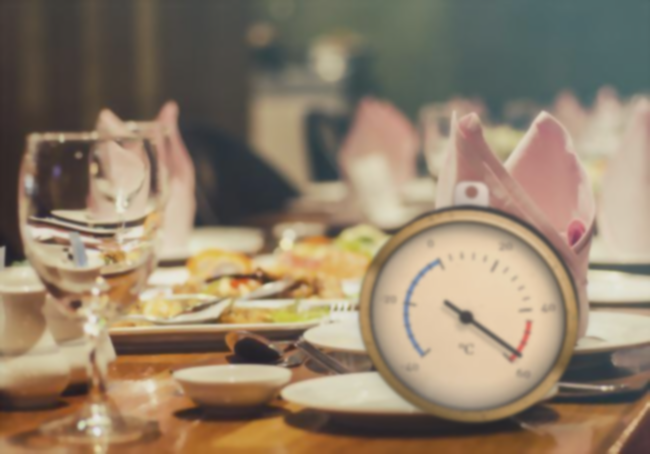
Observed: 56 °C
